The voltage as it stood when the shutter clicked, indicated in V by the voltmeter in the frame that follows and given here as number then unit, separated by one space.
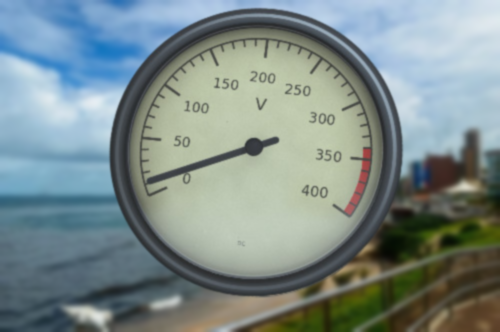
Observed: 10 V
